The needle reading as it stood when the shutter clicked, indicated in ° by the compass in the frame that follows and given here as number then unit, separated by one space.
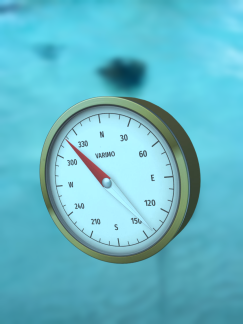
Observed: 320 °
